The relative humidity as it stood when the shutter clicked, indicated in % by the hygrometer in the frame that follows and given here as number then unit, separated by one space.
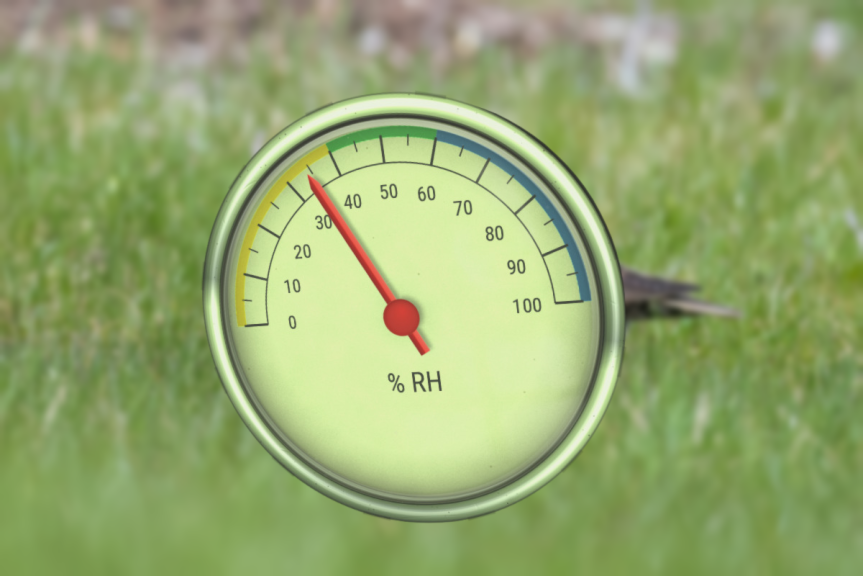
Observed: 35 %
